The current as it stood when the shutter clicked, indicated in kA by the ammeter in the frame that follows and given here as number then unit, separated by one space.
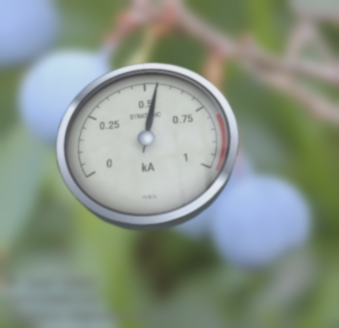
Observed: 0.55 kA
